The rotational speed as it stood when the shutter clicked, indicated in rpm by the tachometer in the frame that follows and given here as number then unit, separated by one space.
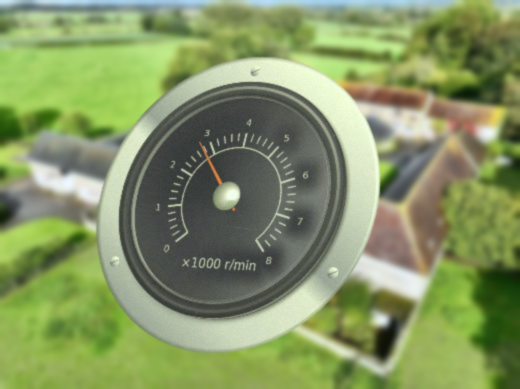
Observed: 2800 rpm
